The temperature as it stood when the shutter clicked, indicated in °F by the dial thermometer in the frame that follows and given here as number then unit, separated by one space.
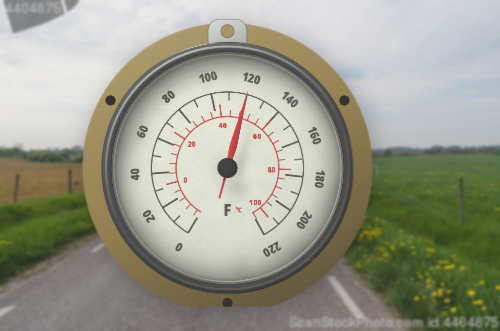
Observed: 120 °F
